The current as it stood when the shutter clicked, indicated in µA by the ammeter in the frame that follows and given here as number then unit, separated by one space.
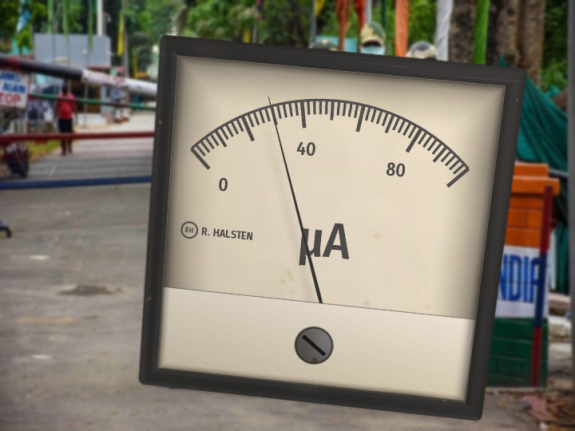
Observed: 30 µA
